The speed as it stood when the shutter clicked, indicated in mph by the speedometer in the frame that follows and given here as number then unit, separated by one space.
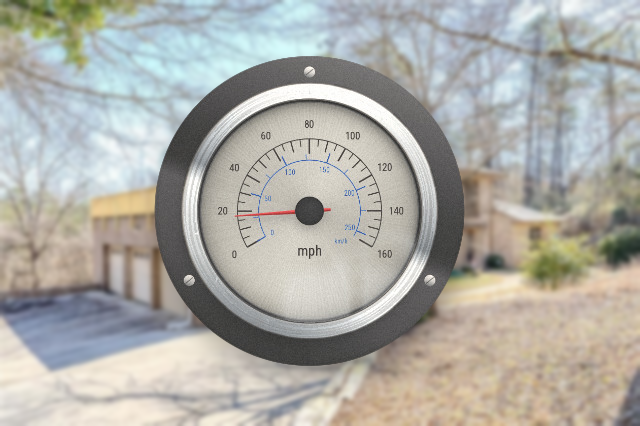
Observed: 17.5 mph
